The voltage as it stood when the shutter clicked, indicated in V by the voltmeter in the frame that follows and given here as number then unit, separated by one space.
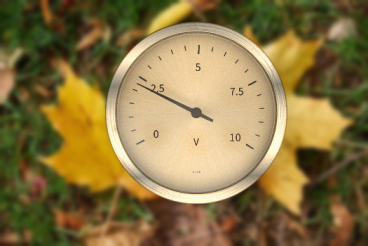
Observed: 2.25 V
